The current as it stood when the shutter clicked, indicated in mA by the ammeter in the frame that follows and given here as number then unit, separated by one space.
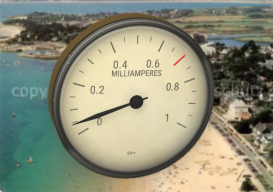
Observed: 0.05 mA
